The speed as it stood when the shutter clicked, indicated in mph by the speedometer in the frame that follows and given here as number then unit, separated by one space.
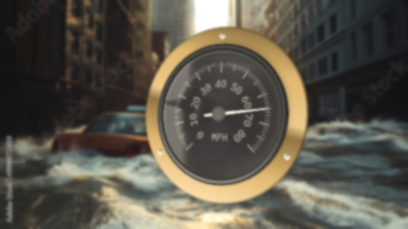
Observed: 65 mph
